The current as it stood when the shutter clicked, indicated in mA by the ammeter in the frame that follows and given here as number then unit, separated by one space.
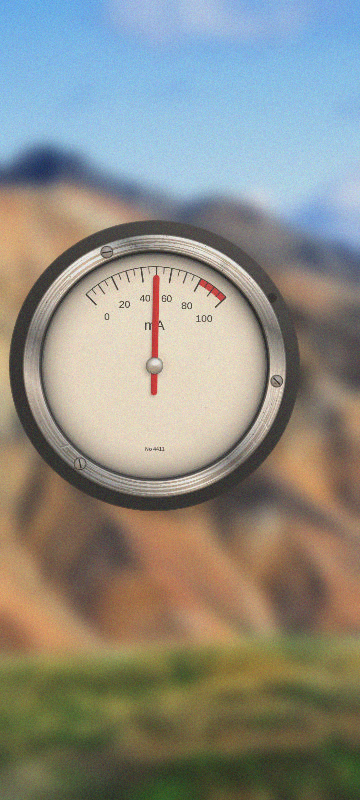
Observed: 50 mA
